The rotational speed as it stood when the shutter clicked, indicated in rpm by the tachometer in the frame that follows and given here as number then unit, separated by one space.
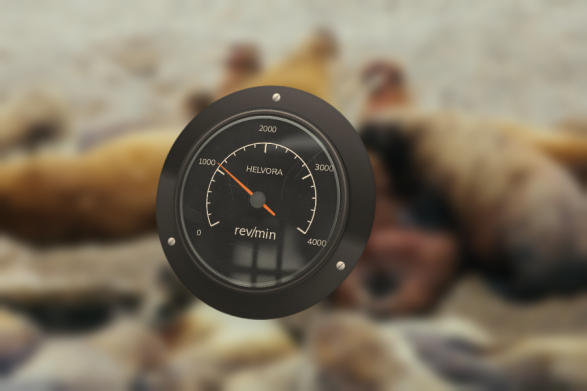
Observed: 1100 rpm
